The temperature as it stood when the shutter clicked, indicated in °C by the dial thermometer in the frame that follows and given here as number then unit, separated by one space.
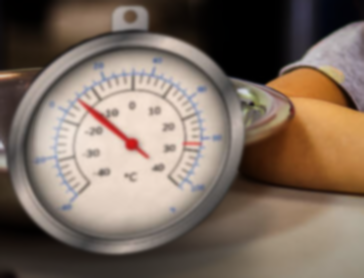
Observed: -14 °C
